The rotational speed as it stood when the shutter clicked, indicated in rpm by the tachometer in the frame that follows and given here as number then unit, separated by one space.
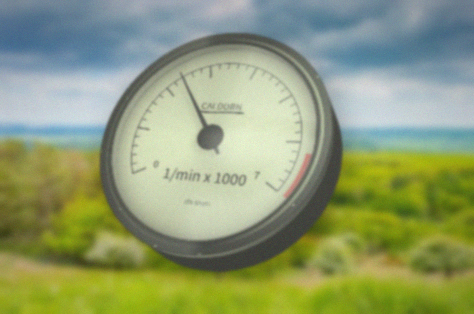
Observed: 2400 rpm
